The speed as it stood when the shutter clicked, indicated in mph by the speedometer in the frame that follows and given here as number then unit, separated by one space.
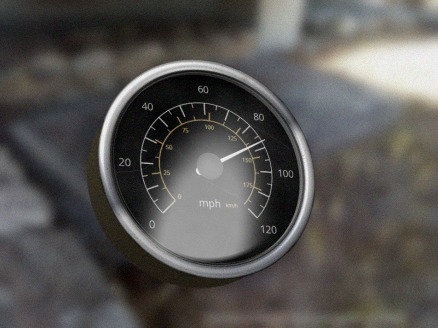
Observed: 87.5 mph
